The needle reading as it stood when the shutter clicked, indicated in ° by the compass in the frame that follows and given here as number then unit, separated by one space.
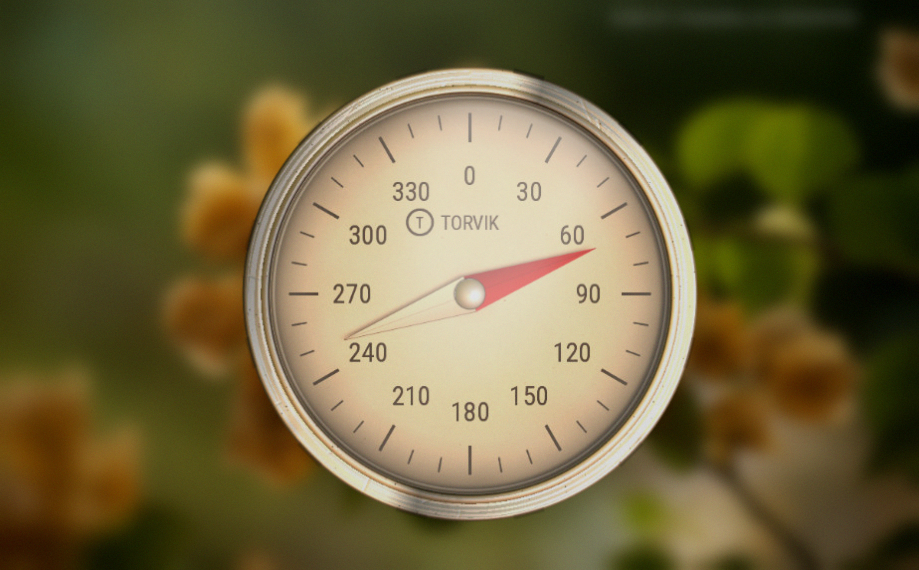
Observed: 70 °
